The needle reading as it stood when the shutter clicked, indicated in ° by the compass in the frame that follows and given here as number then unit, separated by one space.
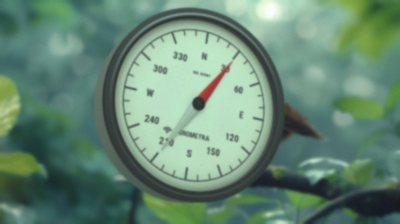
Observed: 30 °
